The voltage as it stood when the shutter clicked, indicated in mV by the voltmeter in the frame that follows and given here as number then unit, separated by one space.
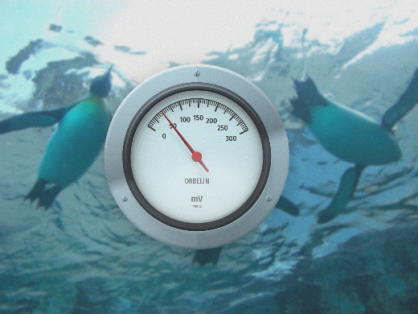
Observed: 50 mV
